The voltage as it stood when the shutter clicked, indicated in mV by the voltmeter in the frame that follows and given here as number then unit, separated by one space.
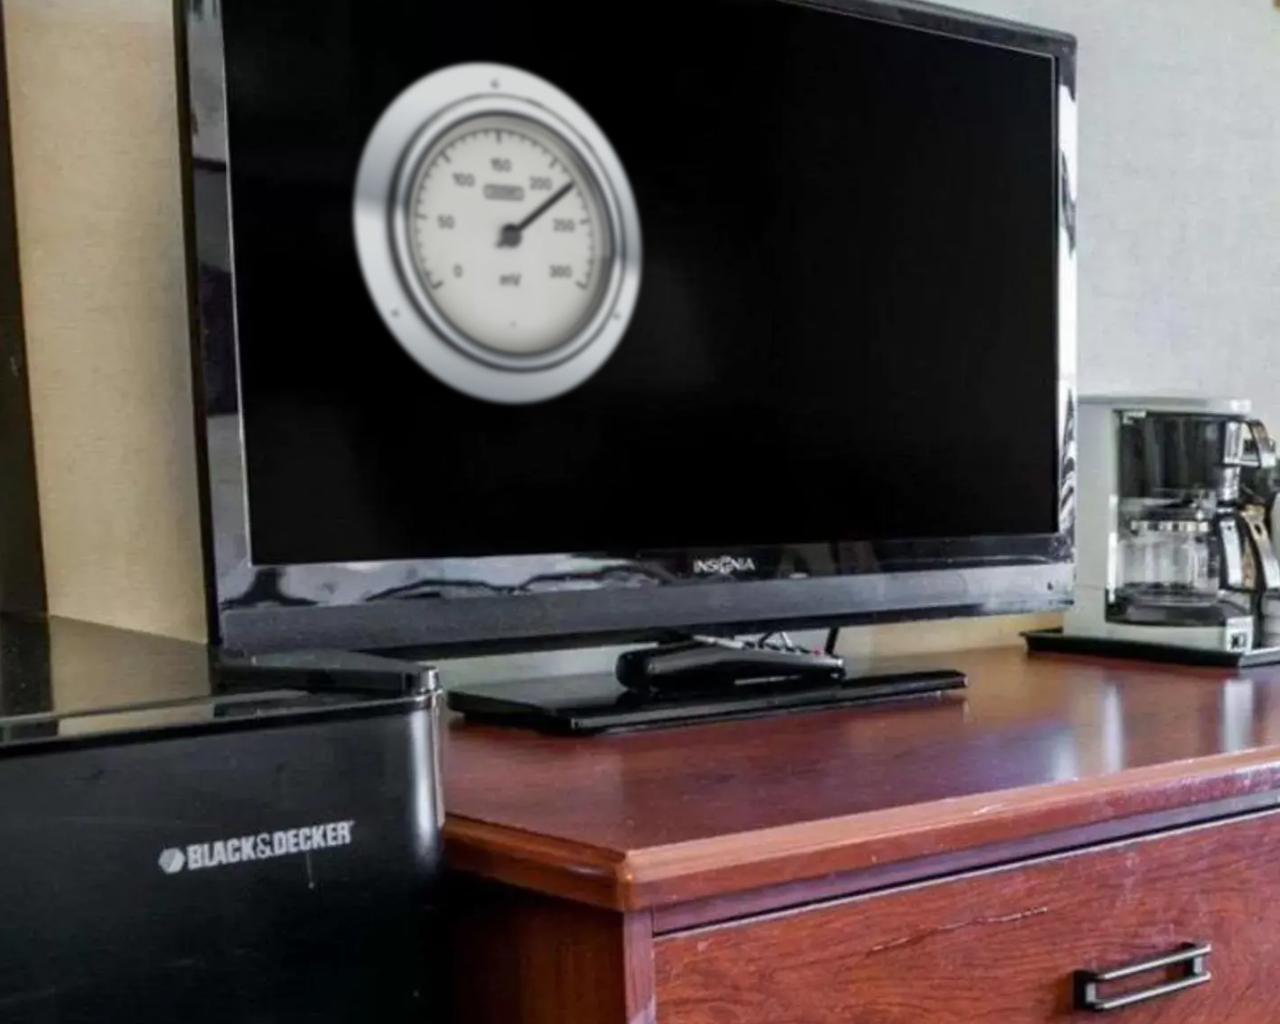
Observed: 220 mV
